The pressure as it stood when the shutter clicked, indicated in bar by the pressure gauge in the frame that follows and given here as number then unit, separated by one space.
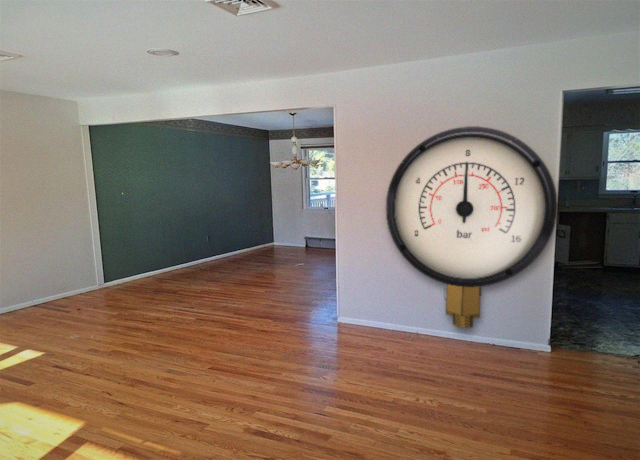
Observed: 8 bar
